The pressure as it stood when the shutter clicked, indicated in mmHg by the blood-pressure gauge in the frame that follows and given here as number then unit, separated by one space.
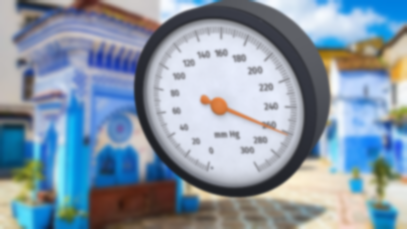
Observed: 260 mmHg
